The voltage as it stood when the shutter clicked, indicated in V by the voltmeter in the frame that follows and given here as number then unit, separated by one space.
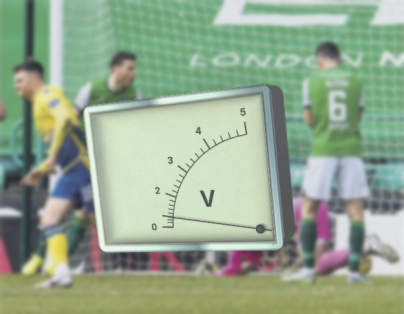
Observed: 1 V
